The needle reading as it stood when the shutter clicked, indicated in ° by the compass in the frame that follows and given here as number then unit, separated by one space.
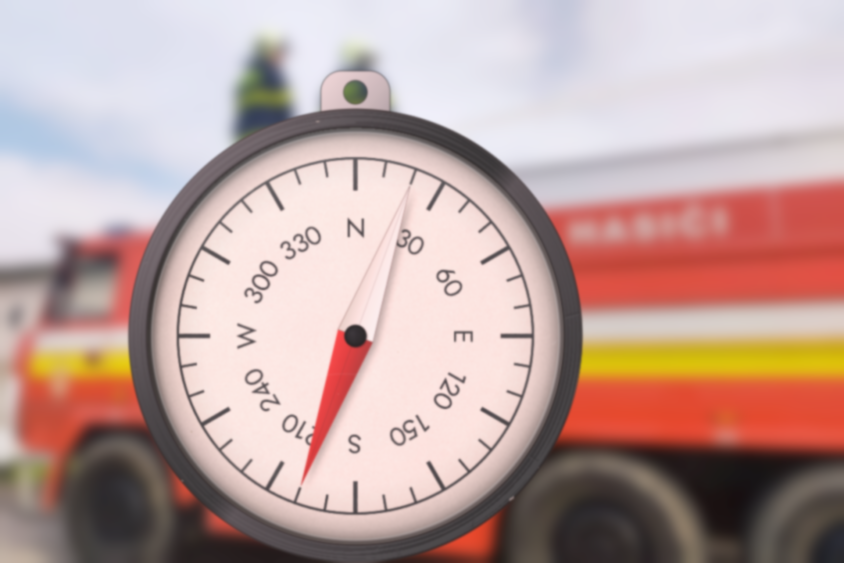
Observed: 200 °
